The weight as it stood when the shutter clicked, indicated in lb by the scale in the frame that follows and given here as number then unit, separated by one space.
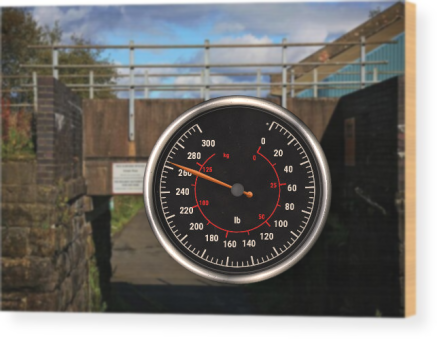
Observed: 264 lb
